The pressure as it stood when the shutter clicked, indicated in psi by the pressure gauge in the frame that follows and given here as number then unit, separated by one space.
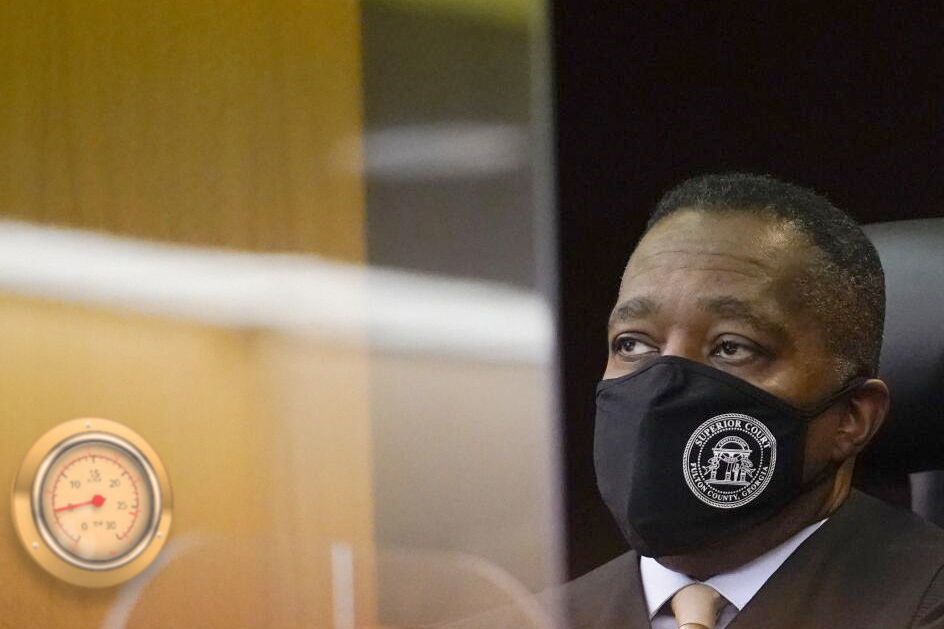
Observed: 5 psi
